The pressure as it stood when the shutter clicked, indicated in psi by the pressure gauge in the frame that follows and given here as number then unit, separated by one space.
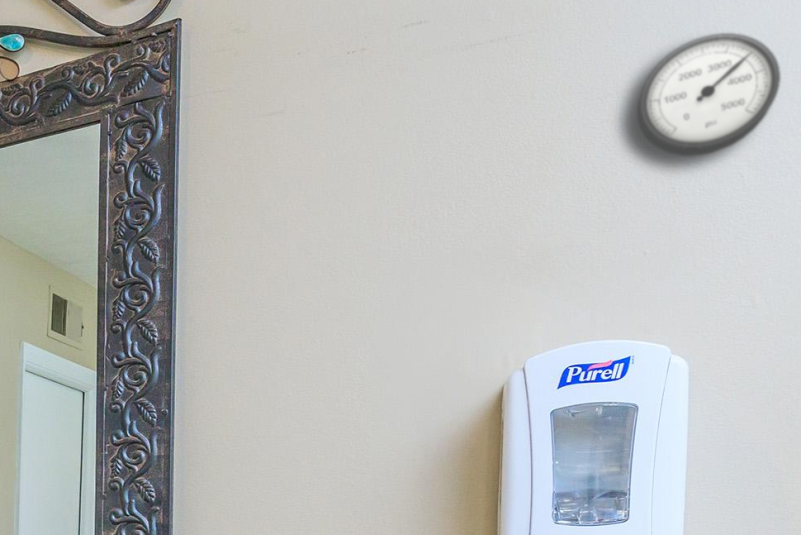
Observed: 3500 psi
